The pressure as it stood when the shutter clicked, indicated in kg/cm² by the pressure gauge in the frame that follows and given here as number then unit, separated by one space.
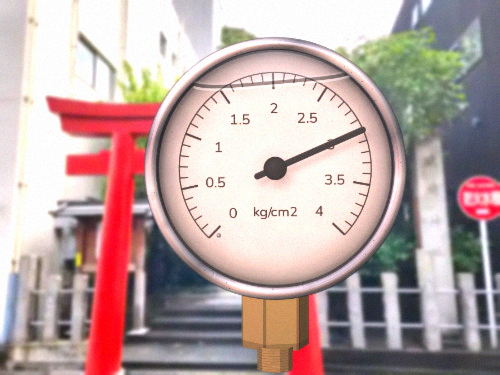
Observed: 3 kg/cm²
